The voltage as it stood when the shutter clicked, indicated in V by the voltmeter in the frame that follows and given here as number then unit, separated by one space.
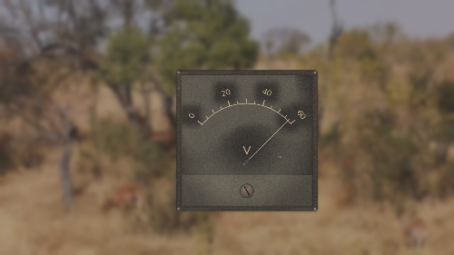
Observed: 57.5 V
